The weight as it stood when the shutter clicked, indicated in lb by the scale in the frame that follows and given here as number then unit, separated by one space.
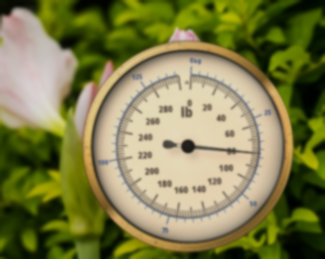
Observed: 80 lb
